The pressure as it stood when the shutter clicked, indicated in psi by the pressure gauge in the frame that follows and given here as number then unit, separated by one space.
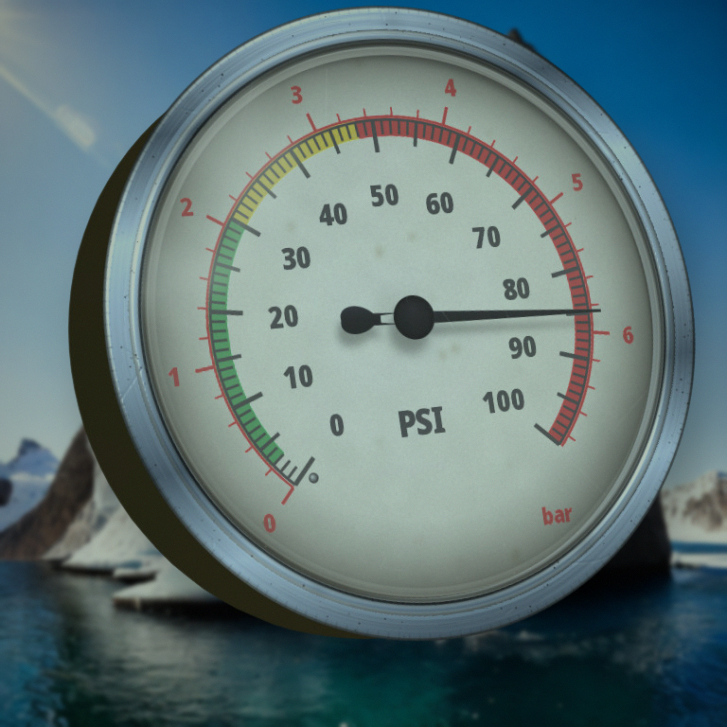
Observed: 85 psi
